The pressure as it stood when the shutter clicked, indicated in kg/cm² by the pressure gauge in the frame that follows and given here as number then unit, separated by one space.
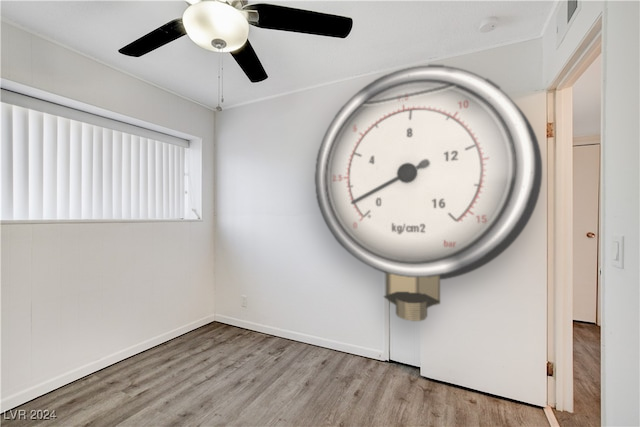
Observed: 1 kg/cm²
